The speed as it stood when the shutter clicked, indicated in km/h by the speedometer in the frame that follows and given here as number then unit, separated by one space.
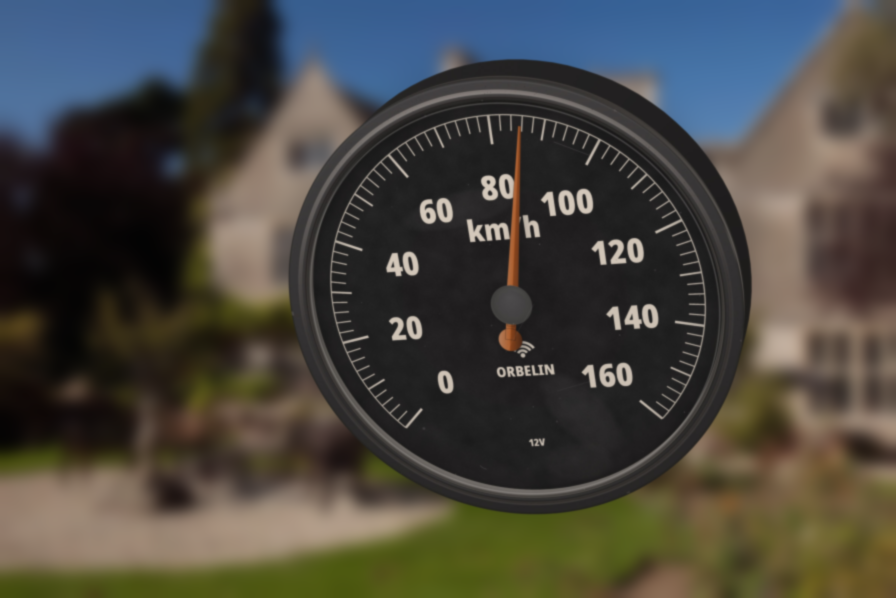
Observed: 86 km/h
